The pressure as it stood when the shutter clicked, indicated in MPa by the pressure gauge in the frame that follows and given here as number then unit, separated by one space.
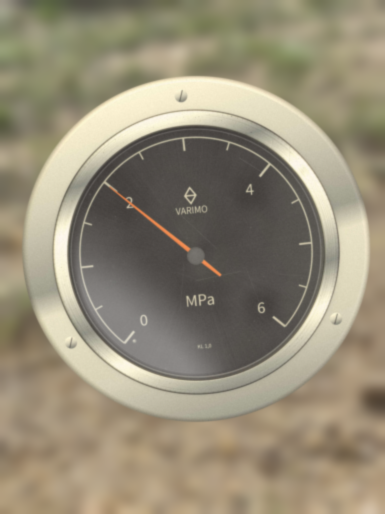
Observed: 2 MPa
